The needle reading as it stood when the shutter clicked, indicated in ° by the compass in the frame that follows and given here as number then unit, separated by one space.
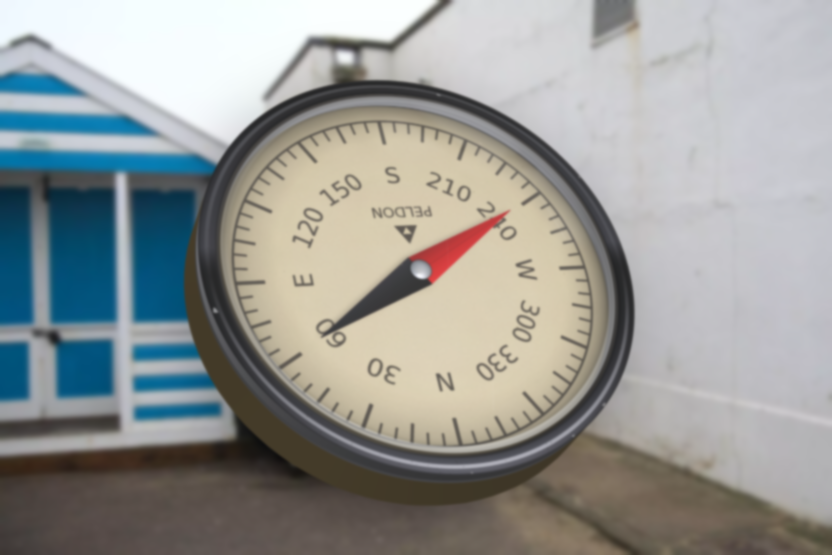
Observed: 240 °
